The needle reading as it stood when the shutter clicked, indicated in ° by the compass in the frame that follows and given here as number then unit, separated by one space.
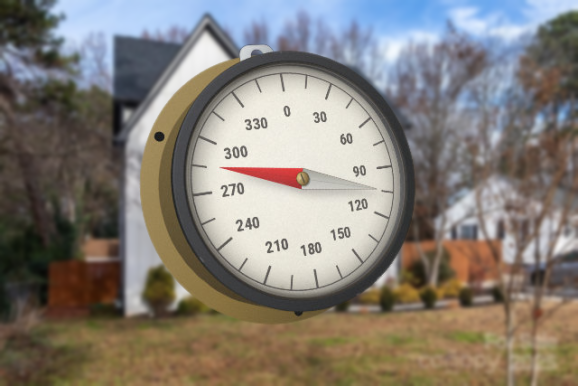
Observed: 285 °
